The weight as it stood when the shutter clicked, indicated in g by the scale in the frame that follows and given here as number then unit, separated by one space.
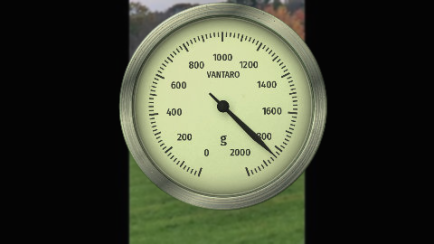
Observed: 1840 g
